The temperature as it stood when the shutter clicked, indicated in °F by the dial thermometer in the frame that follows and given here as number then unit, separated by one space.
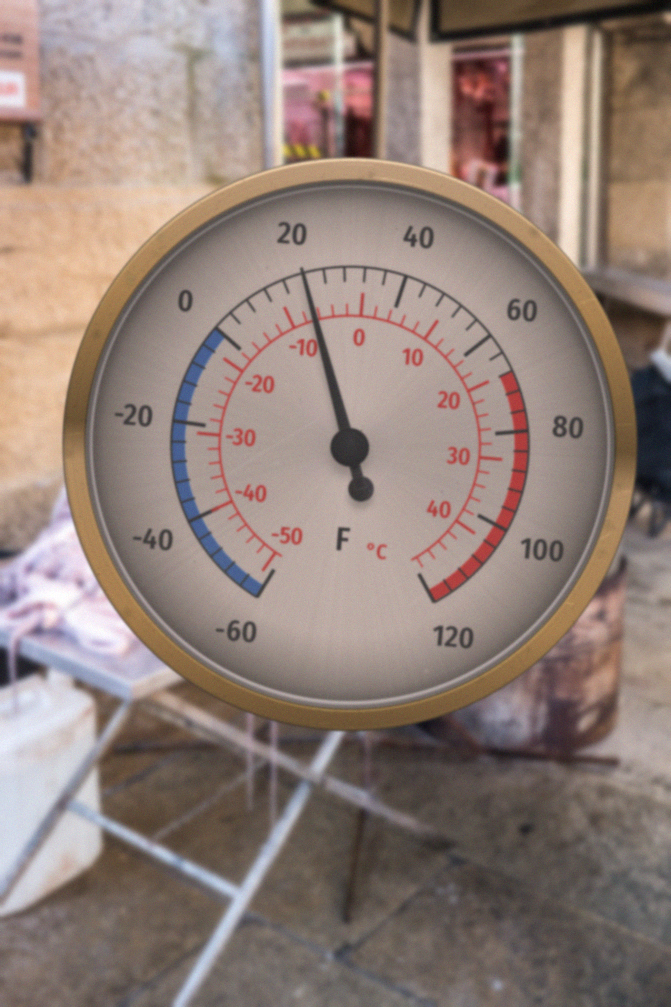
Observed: 20 °F
